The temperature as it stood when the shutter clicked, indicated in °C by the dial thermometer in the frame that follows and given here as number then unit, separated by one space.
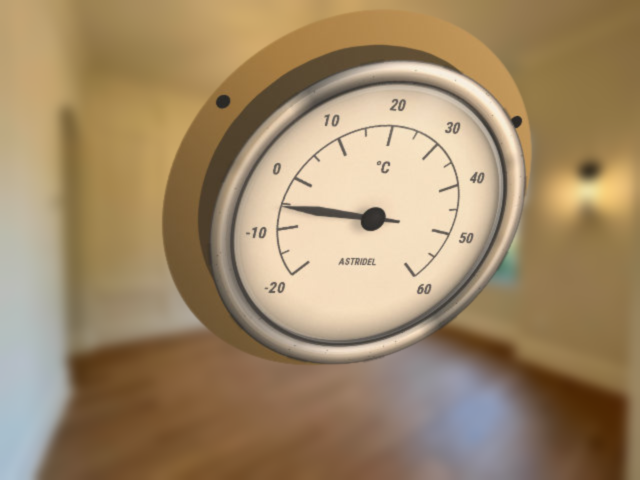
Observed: -5 °C
